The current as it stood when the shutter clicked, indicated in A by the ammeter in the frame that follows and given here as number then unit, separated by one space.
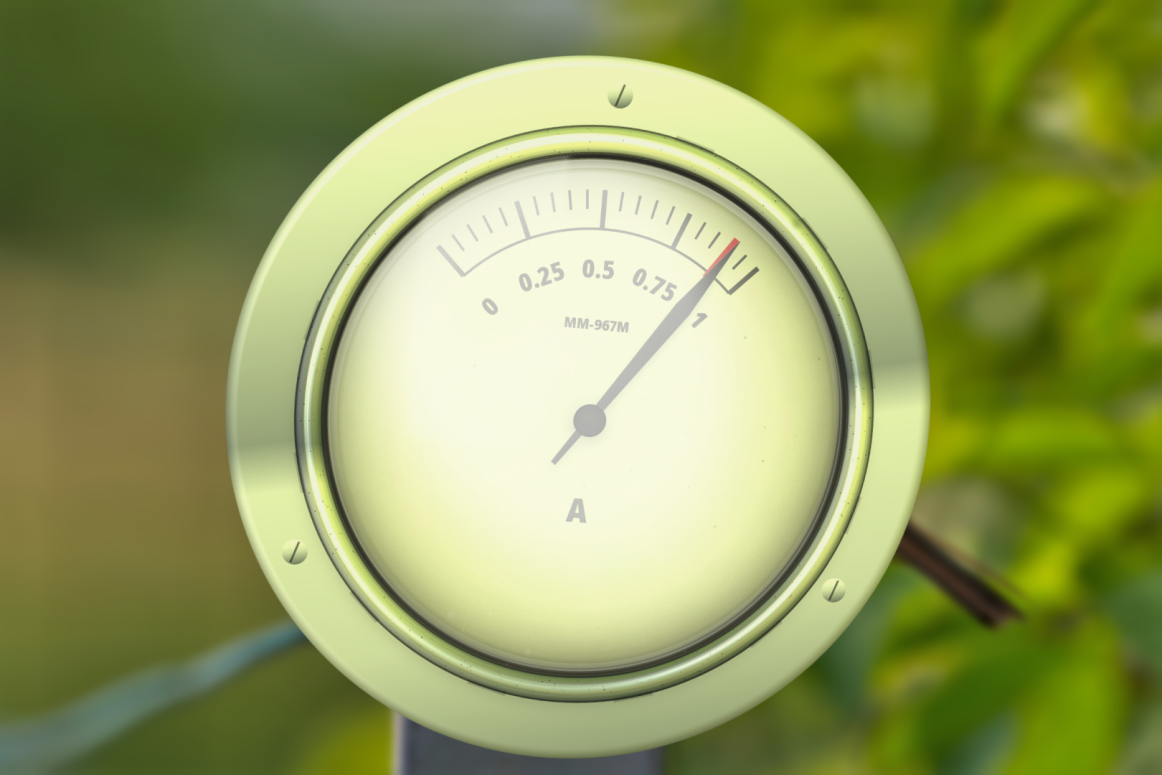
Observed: 0.9 A
